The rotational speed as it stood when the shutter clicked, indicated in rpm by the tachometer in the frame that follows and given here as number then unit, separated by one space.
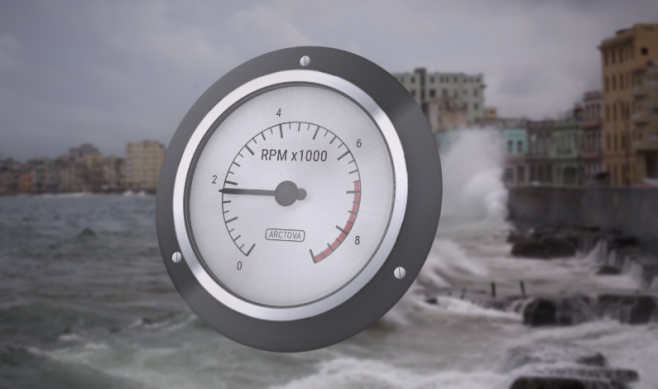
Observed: 1750 rpm
